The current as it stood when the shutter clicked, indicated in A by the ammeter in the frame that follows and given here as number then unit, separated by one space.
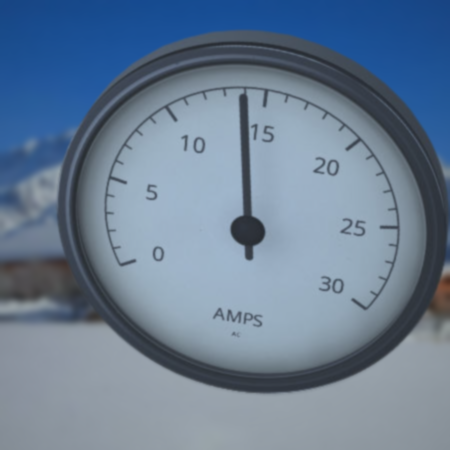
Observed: 14 A
